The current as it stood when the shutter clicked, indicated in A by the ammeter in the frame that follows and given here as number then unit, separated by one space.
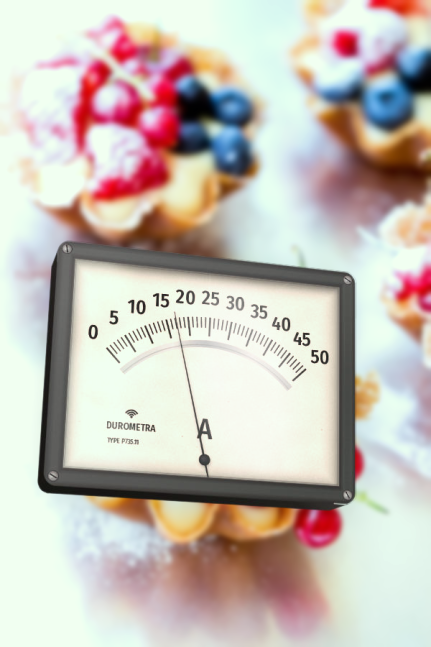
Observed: 17 A
